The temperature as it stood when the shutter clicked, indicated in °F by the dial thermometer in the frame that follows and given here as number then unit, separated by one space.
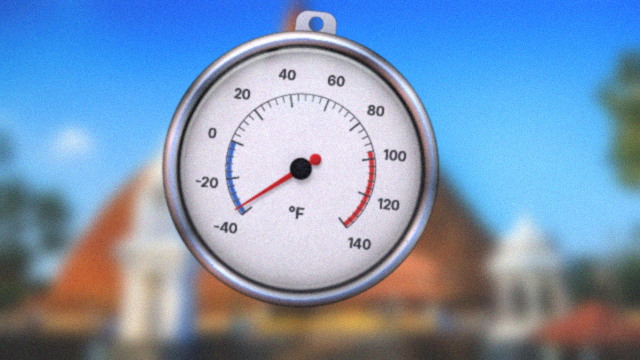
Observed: -36 °F
